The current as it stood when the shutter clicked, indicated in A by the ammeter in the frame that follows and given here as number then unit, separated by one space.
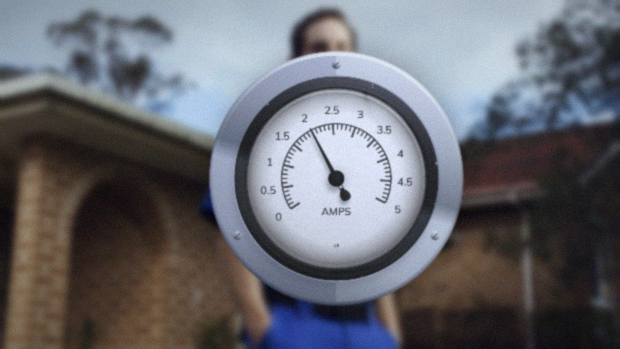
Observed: 2 A
